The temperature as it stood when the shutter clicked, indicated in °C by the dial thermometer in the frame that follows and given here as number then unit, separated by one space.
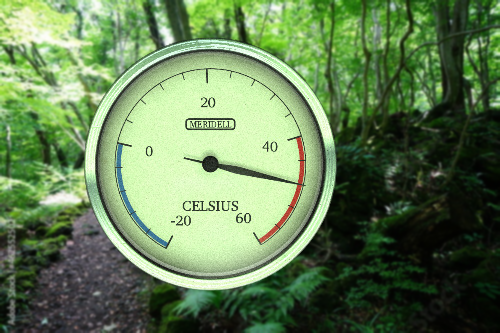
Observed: 48 °C
